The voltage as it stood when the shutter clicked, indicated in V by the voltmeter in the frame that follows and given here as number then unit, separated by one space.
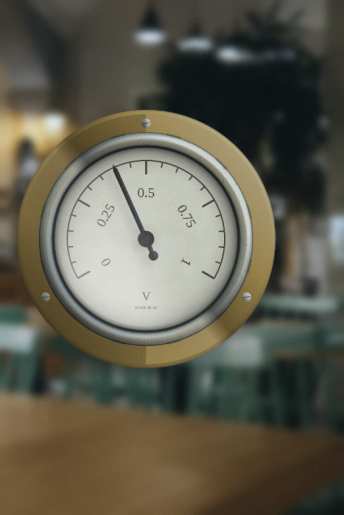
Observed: 0.4 V
